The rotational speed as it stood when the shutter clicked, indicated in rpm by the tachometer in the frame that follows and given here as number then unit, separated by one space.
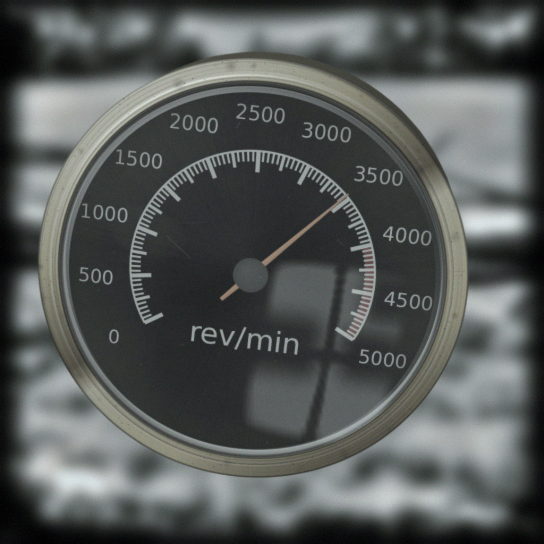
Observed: 3450 rpm
